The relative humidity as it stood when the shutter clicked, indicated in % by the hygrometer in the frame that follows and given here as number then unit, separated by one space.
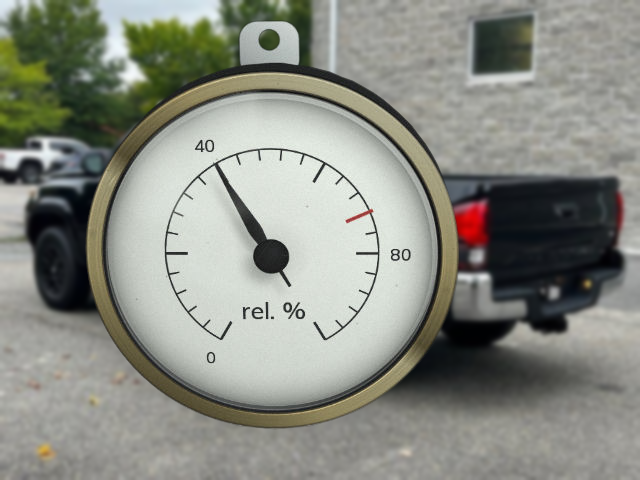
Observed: 40 %
